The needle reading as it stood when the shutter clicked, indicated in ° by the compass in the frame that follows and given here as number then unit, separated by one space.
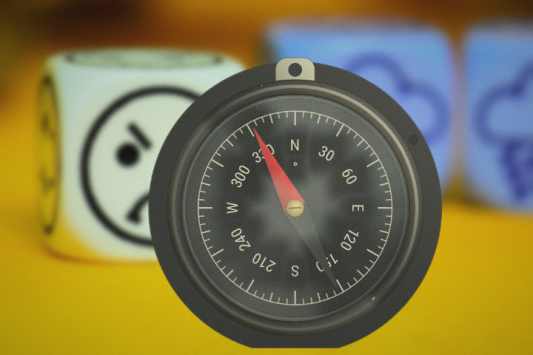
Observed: 332.5 °
